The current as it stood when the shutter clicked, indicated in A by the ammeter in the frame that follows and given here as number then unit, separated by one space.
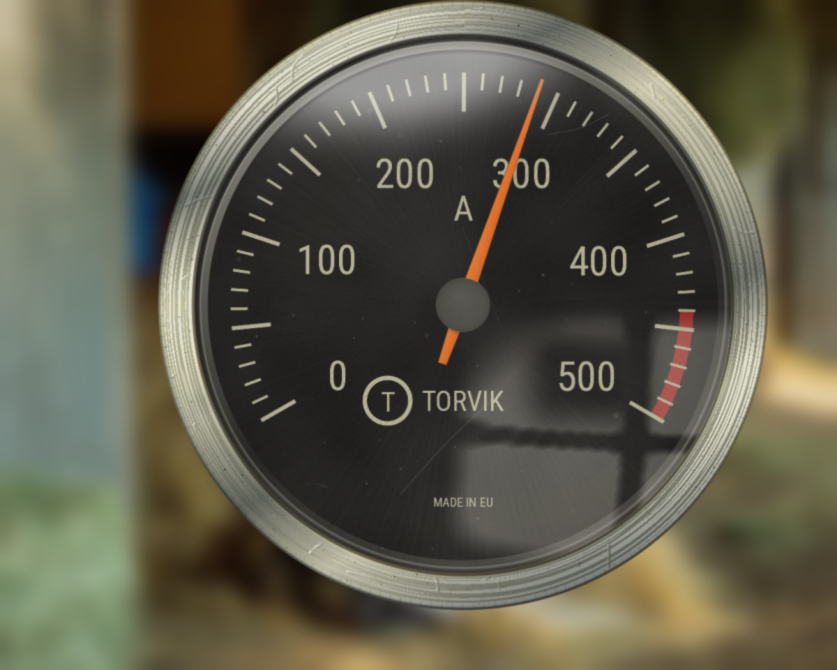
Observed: 290 A
